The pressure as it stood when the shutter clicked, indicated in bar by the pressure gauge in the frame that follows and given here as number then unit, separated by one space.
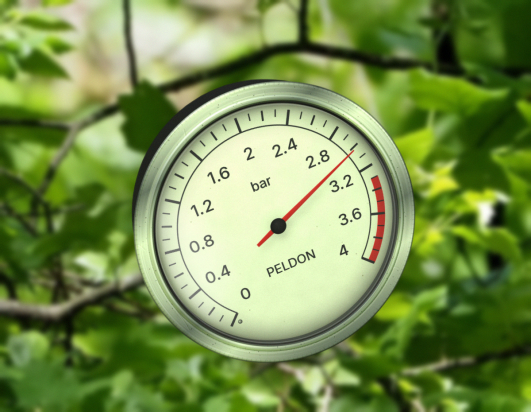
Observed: 3 bar
